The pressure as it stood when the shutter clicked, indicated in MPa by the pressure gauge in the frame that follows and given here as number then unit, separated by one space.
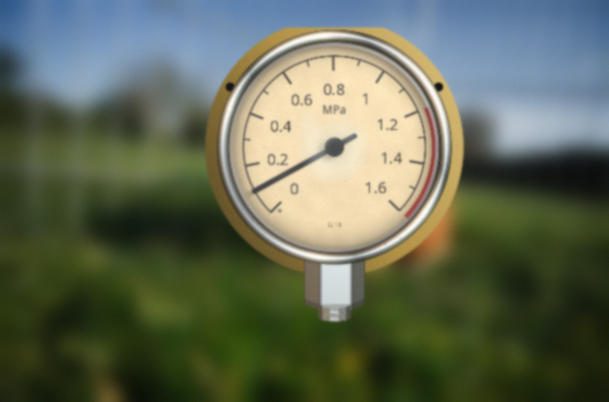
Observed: 0.1 MPa
